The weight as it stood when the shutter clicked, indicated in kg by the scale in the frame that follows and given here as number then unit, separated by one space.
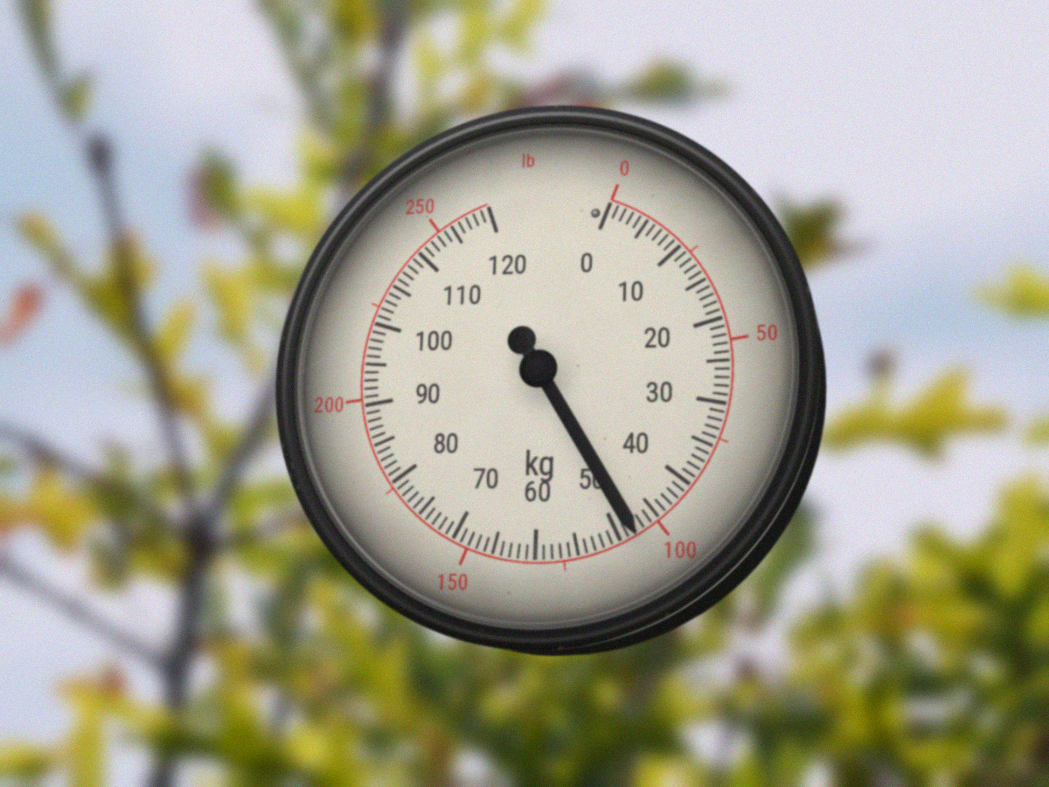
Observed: 48 kg
